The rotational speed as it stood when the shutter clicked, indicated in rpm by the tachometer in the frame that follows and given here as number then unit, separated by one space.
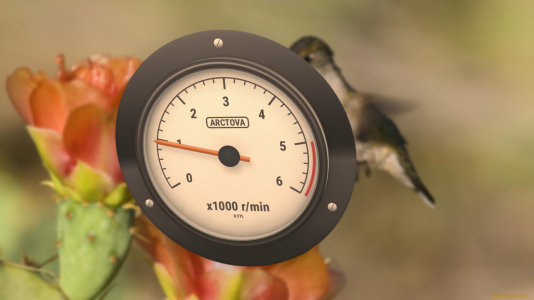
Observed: 1000 rpm
